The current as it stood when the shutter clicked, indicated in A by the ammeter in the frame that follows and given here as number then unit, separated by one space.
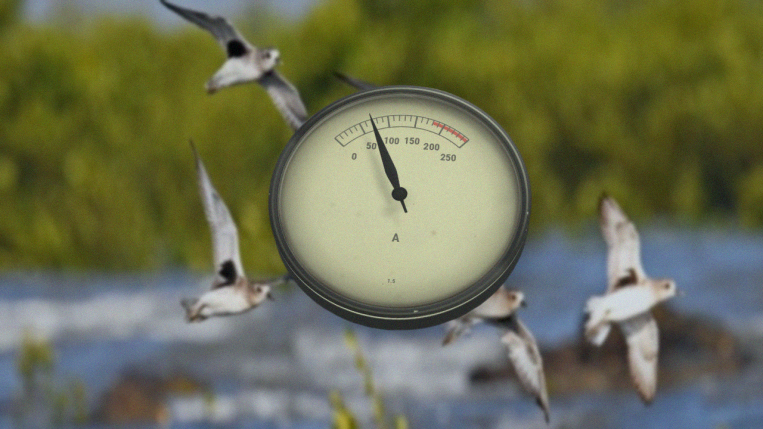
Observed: 70 A
